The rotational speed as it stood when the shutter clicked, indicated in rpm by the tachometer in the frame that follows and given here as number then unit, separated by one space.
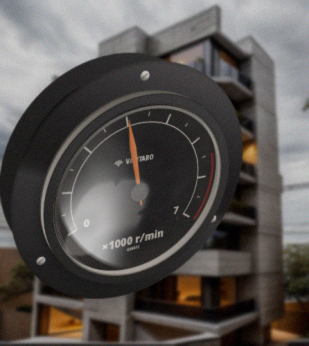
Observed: 3000 rpm
